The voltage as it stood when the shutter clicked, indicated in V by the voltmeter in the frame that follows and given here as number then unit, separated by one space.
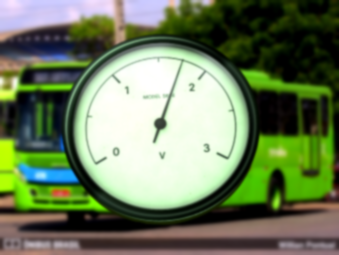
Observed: 1.75 V
